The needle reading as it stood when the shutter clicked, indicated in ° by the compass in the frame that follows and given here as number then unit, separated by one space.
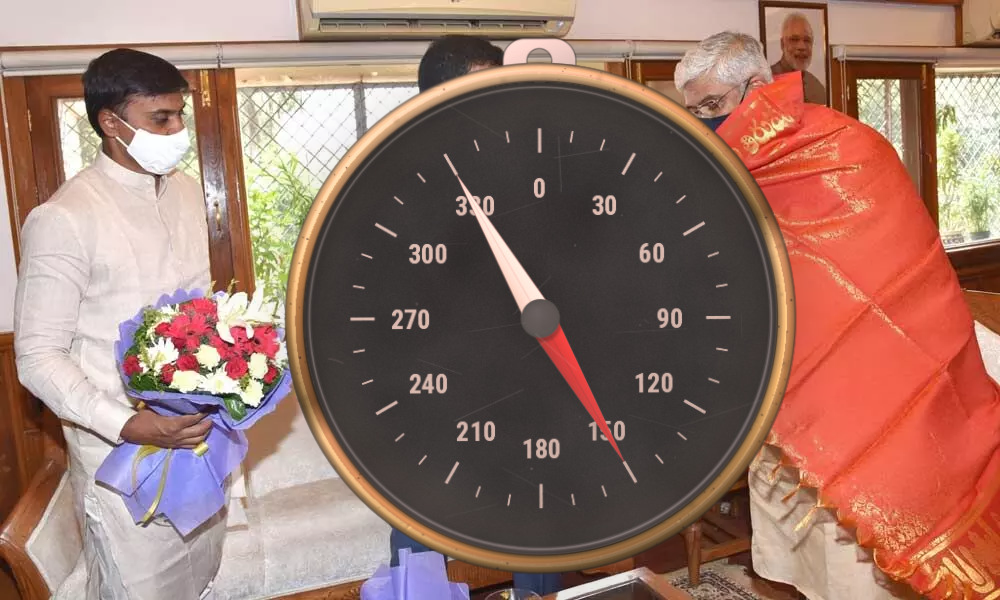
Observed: 150 °
